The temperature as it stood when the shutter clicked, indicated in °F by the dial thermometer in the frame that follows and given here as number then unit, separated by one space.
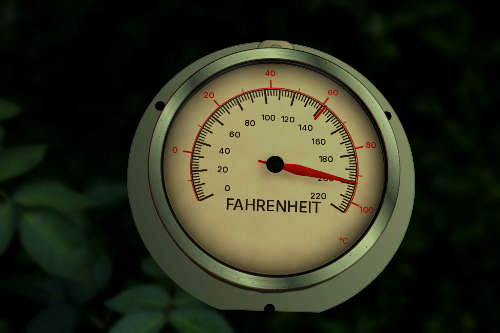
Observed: 200 °F
